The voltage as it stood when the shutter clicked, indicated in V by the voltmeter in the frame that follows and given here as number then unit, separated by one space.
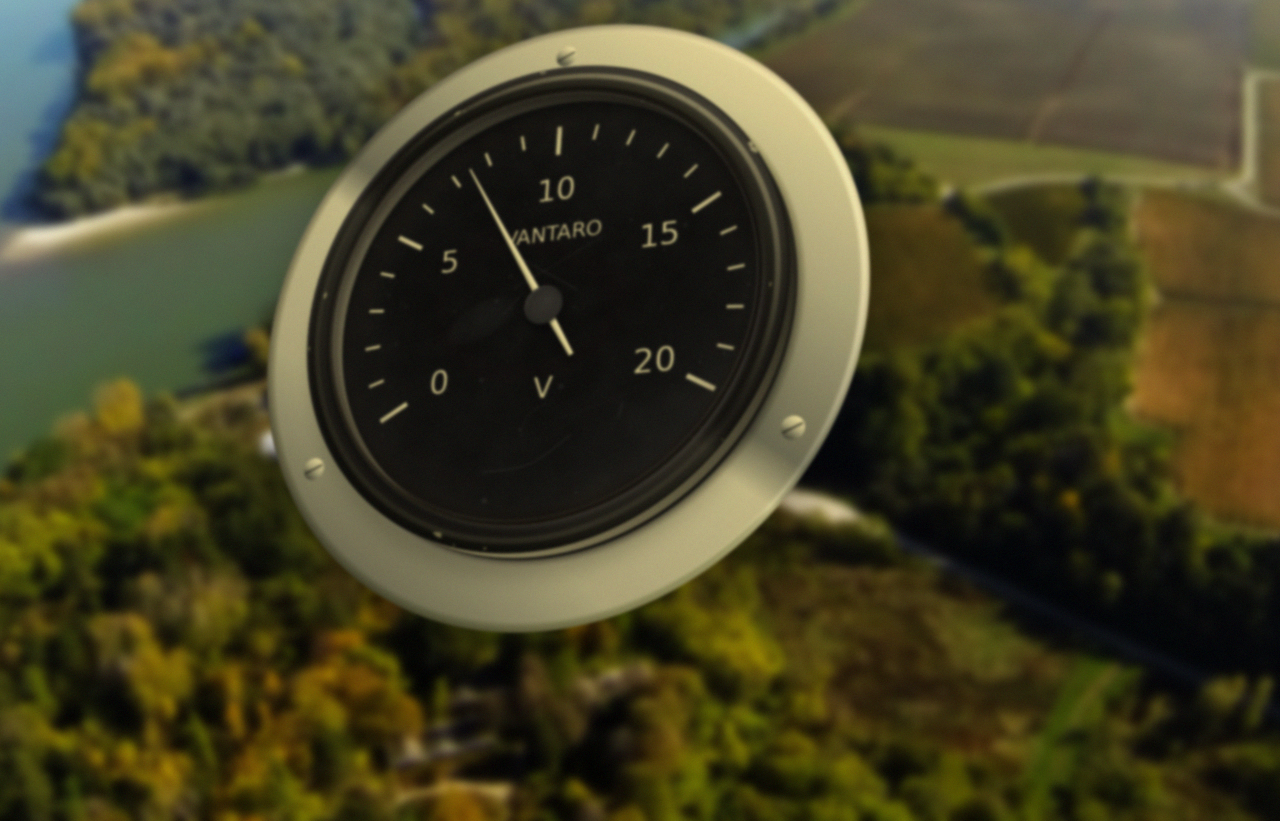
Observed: 7.5 V
